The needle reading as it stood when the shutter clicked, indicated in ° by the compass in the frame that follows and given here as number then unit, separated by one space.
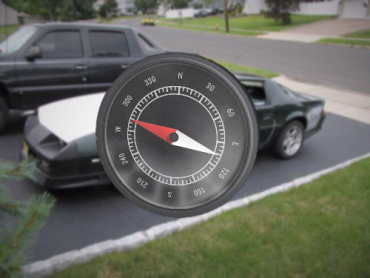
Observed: 285 °
